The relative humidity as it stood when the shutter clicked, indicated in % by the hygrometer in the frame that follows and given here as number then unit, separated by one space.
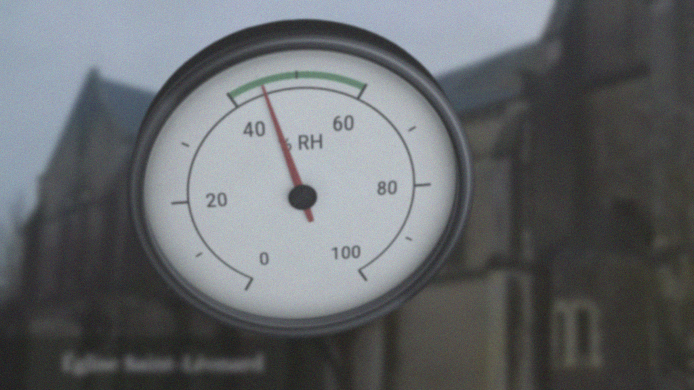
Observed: 45 %
